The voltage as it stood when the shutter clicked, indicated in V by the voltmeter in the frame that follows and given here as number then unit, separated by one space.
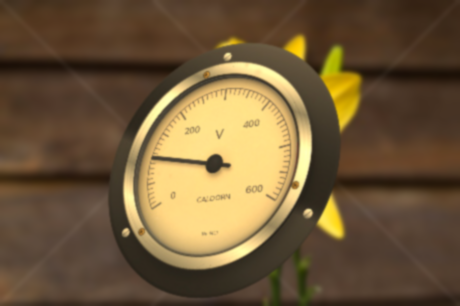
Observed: 100 V
